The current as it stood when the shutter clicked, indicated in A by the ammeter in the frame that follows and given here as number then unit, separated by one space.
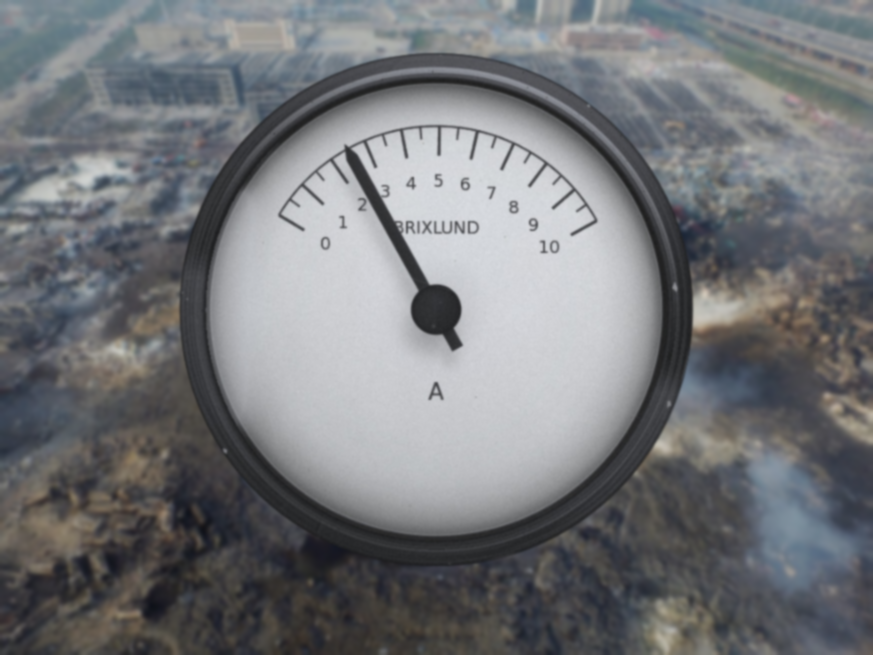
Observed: 2.5 A
